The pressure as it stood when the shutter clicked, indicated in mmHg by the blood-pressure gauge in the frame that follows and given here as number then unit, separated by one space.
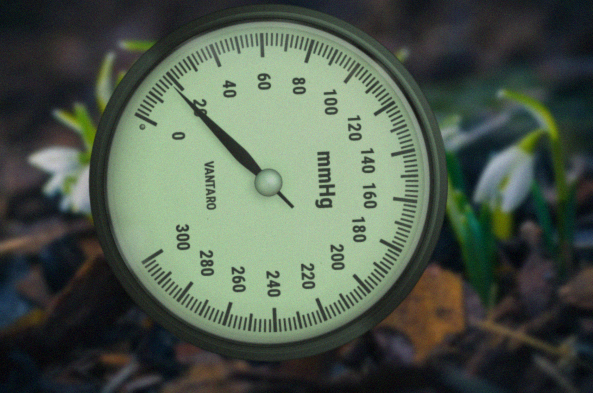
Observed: 18 mmHg
